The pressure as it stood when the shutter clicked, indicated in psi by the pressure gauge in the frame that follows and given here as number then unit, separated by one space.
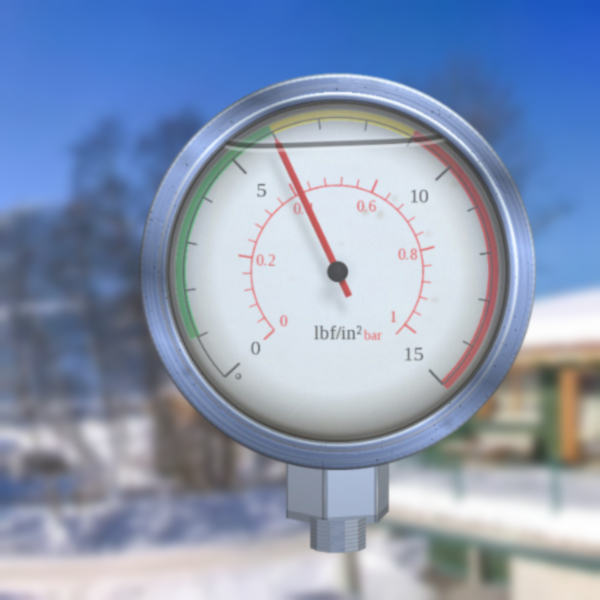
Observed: 6 psi
